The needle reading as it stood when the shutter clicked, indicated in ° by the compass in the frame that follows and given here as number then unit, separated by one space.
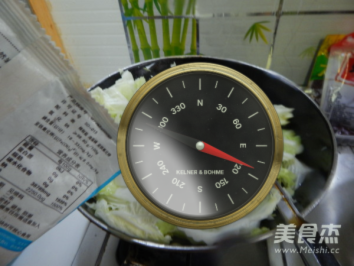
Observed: 112.5 °
